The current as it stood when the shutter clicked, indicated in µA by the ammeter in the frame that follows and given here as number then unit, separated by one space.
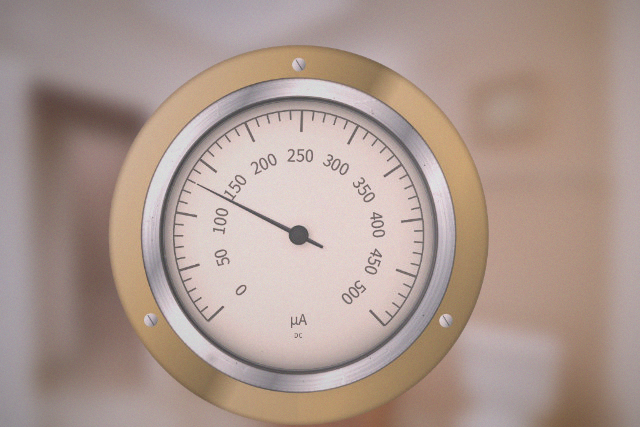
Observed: 130 µA
